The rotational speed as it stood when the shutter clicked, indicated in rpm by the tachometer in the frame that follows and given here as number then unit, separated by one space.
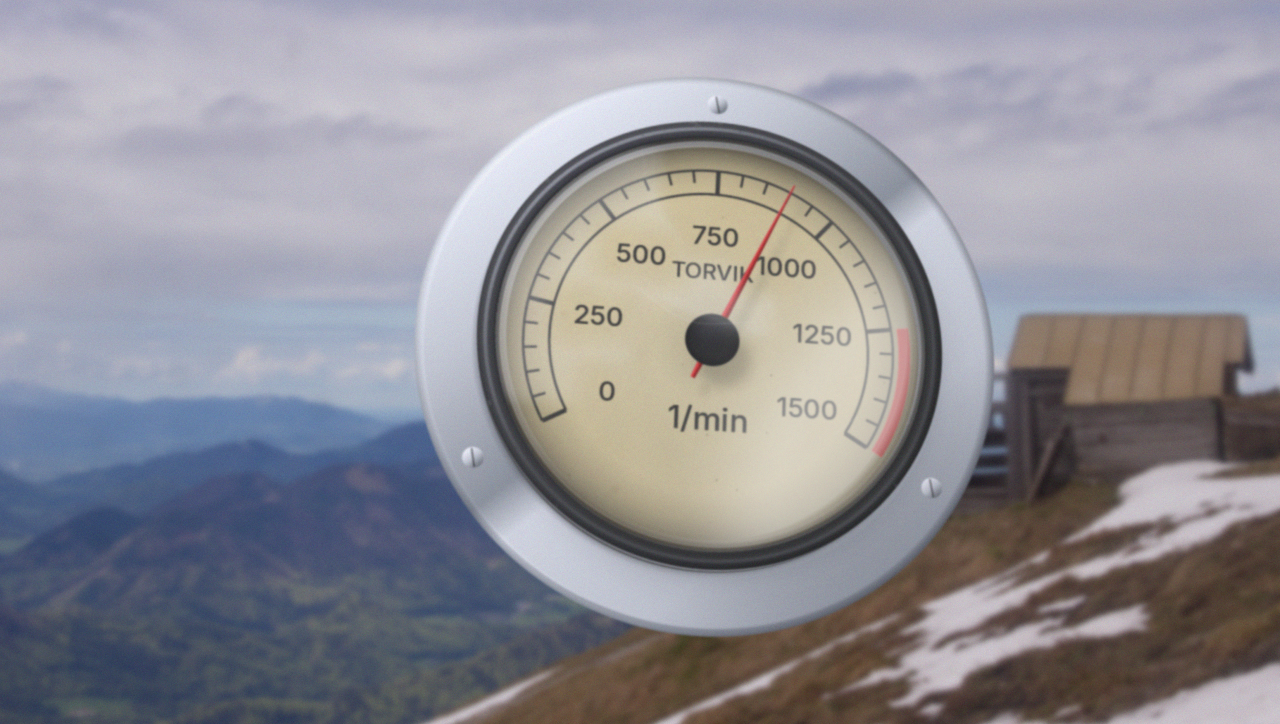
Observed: 900 rpm
